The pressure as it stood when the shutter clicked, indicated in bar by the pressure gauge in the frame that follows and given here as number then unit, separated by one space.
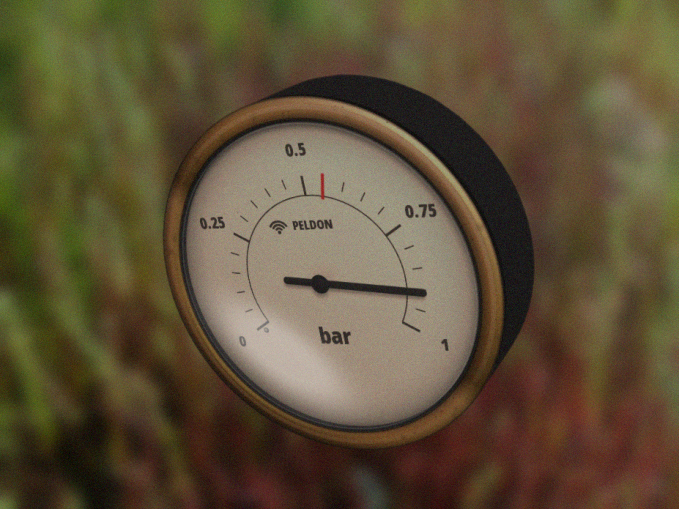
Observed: 0.9 bar
